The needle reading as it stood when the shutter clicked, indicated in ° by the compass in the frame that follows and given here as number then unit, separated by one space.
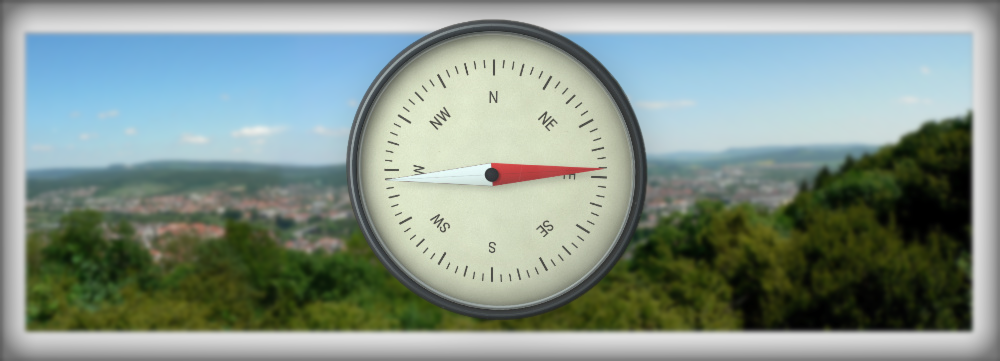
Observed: 85 °
